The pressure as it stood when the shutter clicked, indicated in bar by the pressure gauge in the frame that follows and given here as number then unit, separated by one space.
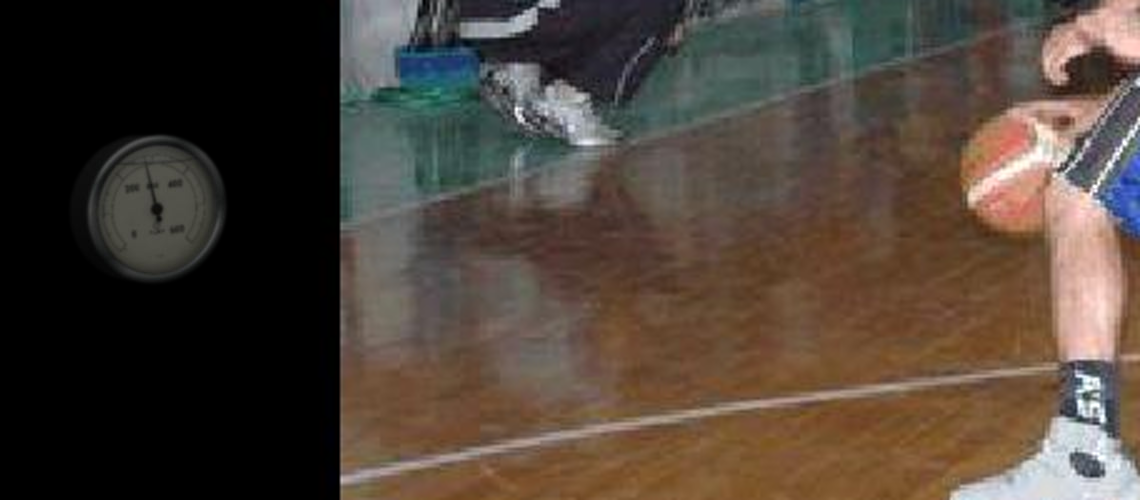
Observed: 275 bar
